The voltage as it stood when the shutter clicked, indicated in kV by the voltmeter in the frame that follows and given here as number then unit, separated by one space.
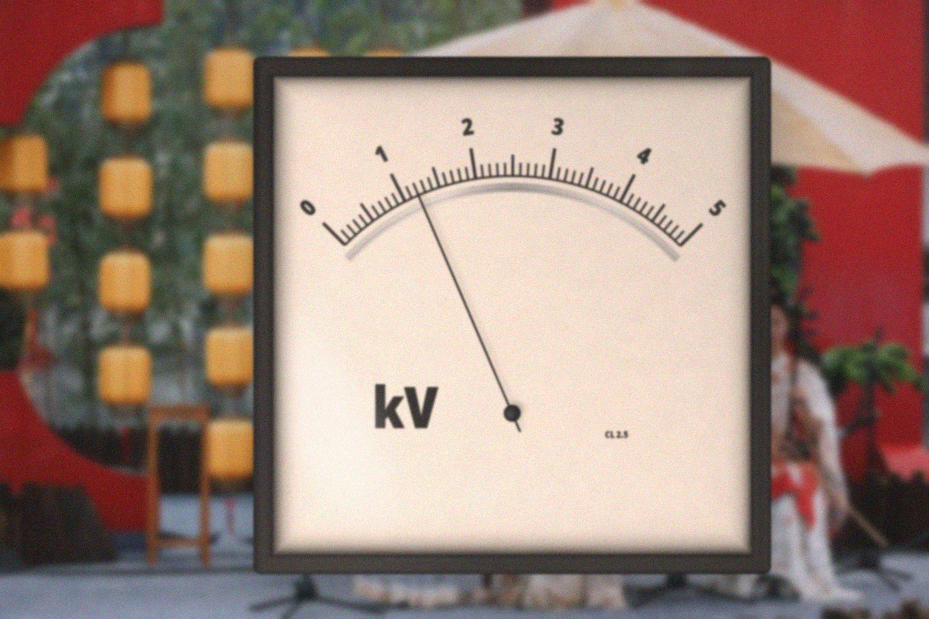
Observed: 1.2 kV
